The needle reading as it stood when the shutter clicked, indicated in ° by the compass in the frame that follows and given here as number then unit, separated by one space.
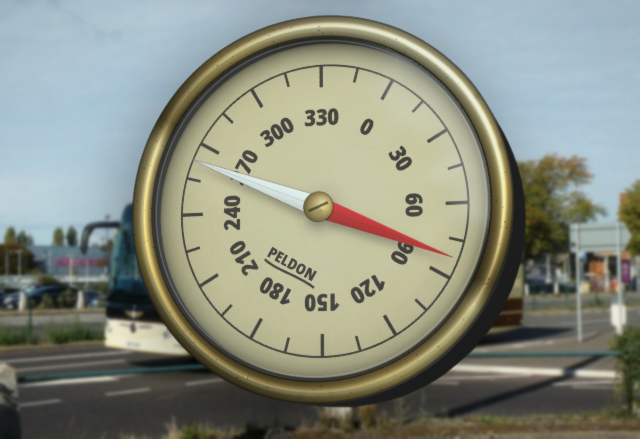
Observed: 82.5 °
